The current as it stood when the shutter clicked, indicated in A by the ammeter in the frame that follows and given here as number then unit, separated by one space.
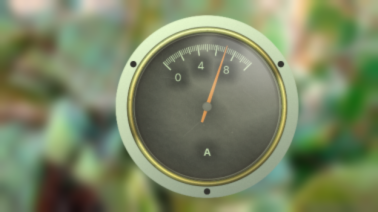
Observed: 7 A
